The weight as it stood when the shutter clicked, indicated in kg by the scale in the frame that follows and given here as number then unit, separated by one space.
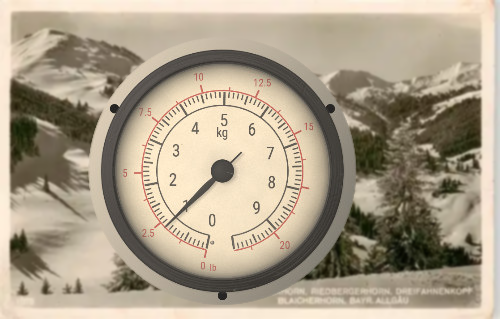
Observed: 1 kg
